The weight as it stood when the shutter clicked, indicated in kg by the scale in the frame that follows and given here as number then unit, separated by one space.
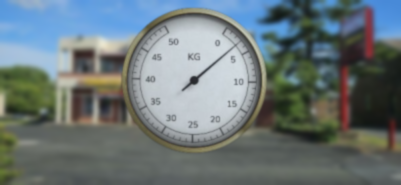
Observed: 3 kg
